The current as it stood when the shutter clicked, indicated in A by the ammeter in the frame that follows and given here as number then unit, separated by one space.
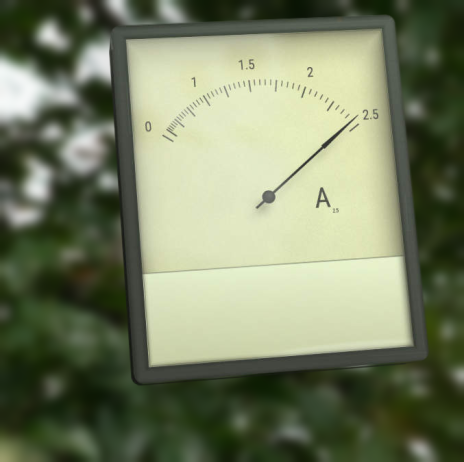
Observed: 2.45 A
